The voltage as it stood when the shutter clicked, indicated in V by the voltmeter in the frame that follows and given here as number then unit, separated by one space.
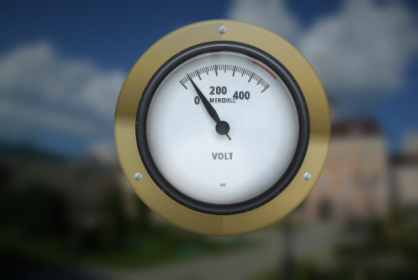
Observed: 50 V
